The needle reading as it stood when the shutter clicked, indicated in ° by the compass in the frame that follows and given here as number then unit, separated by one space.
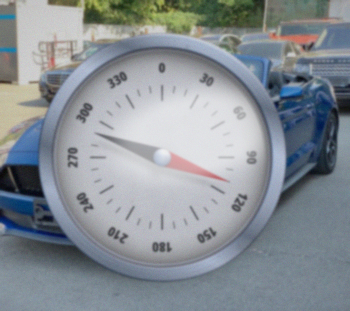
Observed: 110 °
